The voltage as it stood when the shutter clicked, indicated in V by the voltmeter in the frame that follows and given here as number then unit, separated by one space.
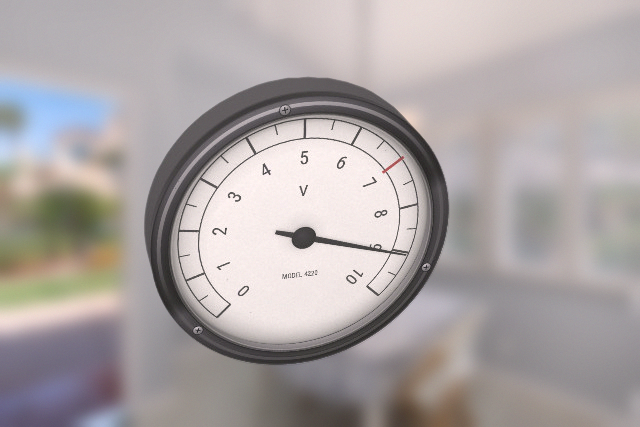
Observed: 9 V
